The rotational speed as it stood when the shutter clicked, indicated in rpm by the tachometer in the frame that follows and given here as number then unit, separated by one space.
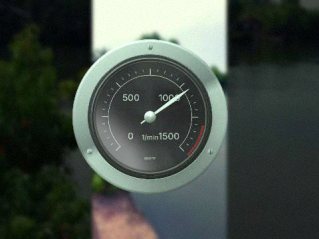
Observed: 1050 rpm
